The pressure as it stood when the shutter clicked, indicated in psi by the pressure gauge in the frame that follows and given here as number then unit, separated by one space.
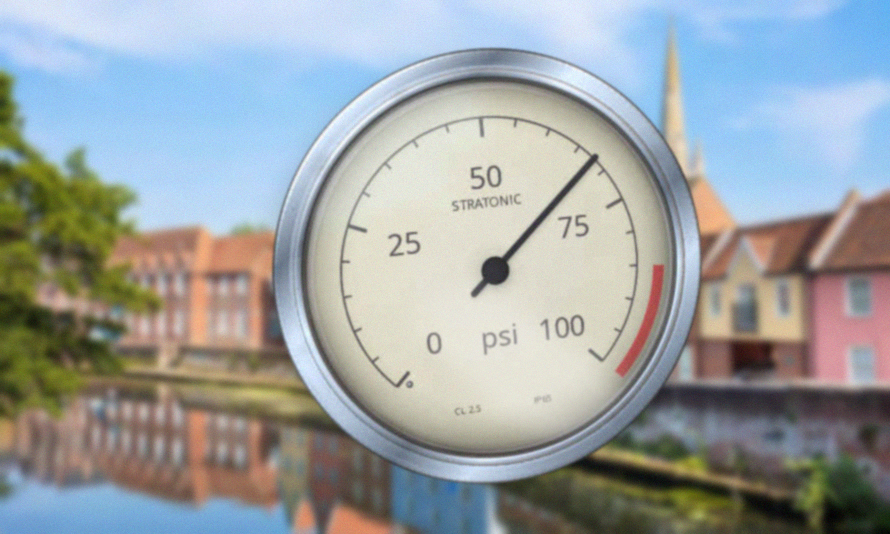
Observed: 67.5 psi
